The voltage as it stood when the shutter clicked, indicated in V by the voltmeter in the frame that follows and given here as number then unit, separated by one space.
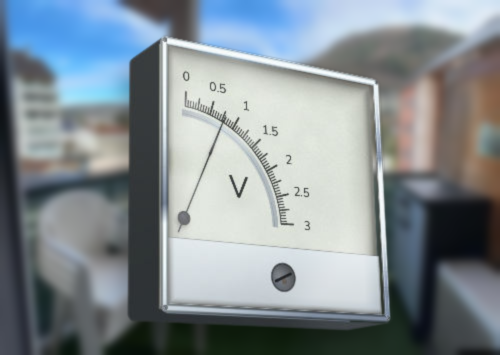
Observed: 0.75 V
